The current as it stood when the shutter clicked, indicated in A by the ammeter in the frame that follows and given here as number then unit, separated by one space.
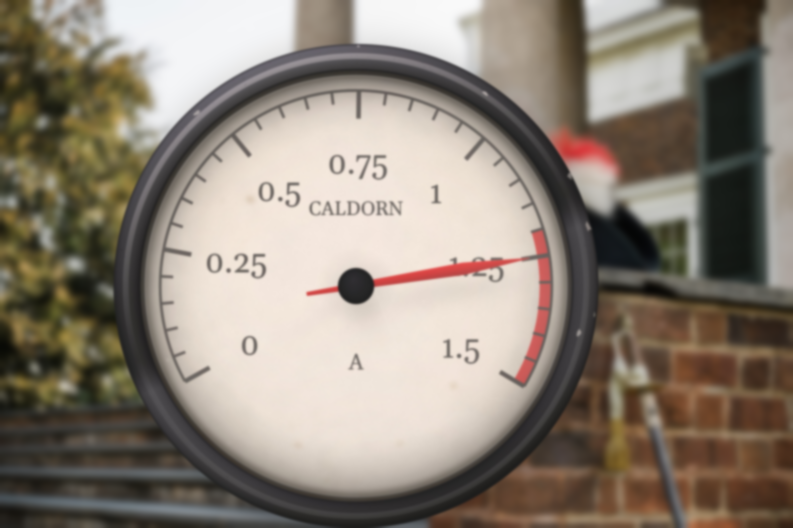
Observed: 1.25 A
